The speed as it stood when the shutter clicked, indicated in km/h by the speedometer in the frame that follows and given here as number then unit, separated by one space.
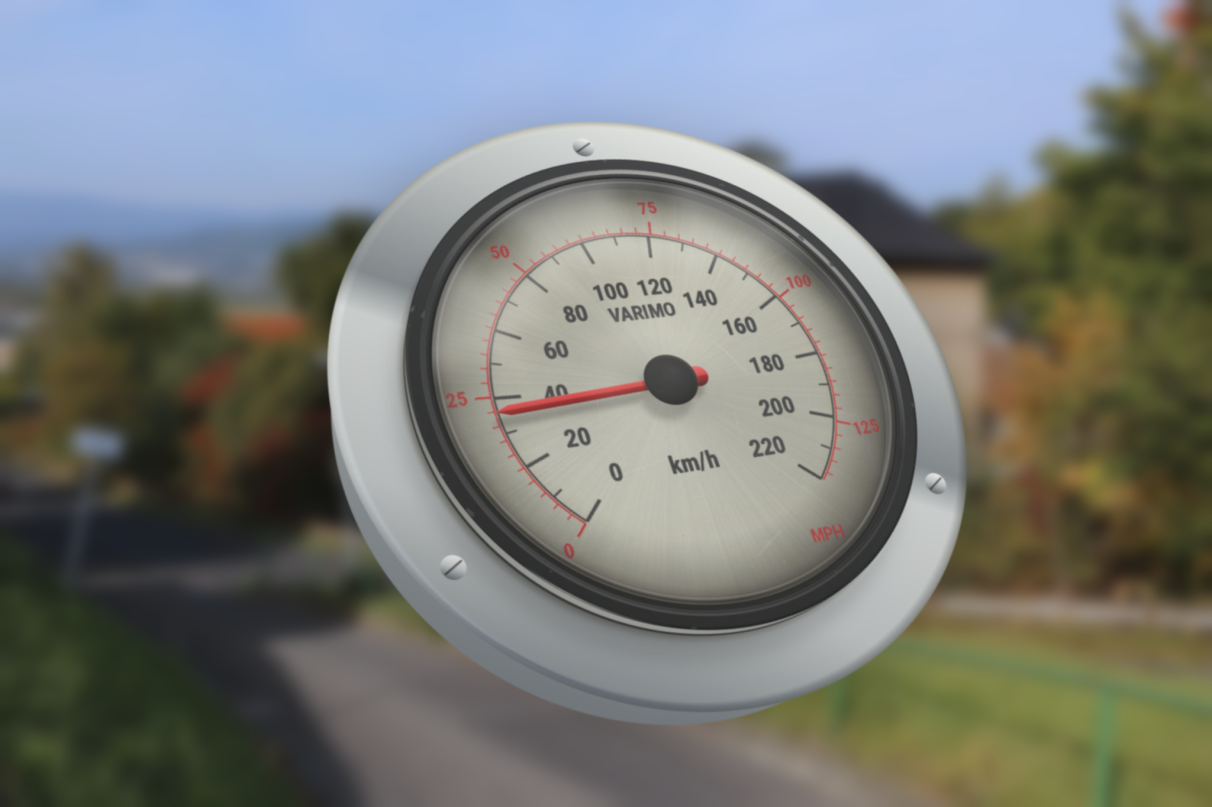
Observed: 35 km/h
